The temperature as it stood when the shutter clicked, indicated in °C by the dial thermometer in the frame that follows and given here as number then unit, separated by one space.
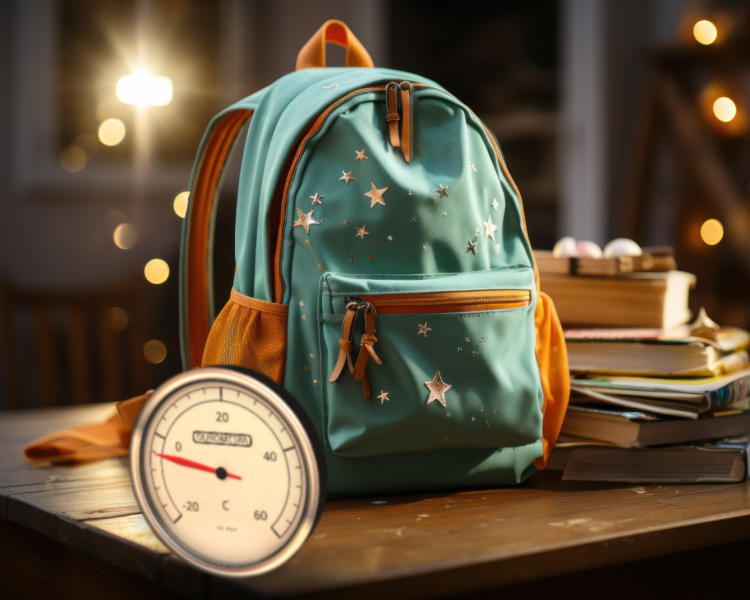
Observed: -4 °C
